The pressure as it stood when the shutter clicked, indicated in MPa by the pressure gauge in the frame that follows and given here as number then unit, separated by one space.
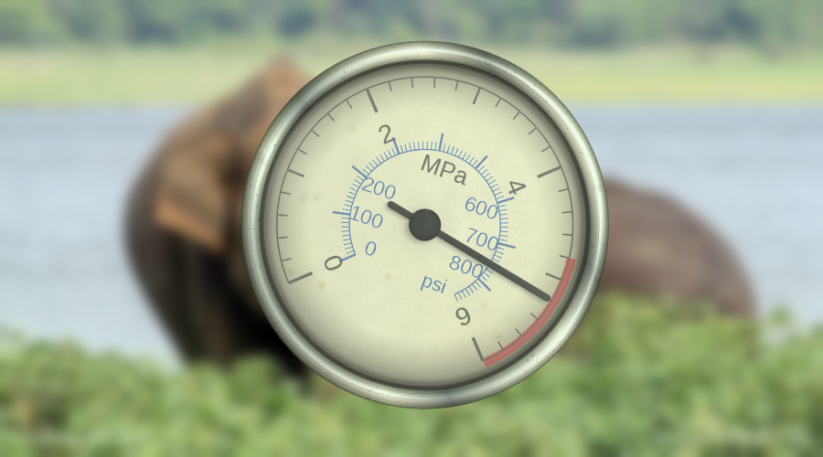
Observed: 5.2 MPa
